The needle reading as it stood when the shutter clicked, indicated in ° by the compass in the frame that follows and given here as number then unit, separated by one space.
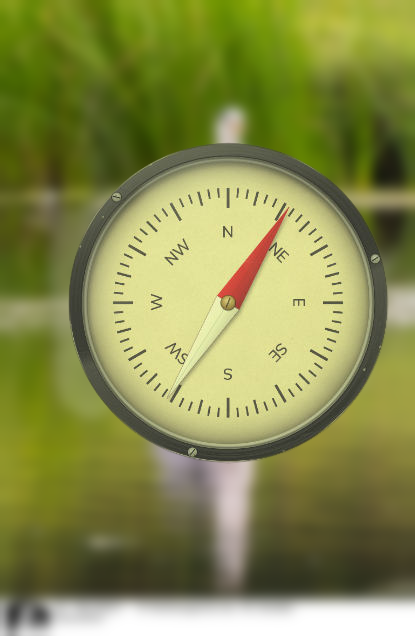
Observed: 32.5 °
